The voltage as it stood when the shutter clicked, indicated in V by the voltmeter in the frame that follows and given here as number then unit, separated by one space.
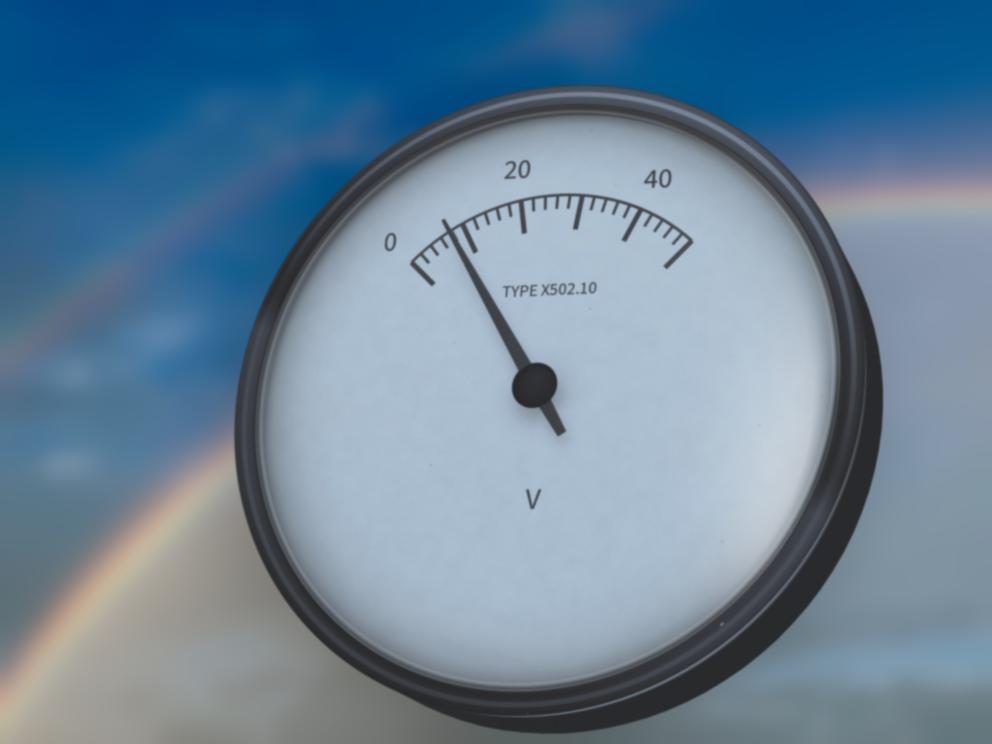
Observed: 8 V
